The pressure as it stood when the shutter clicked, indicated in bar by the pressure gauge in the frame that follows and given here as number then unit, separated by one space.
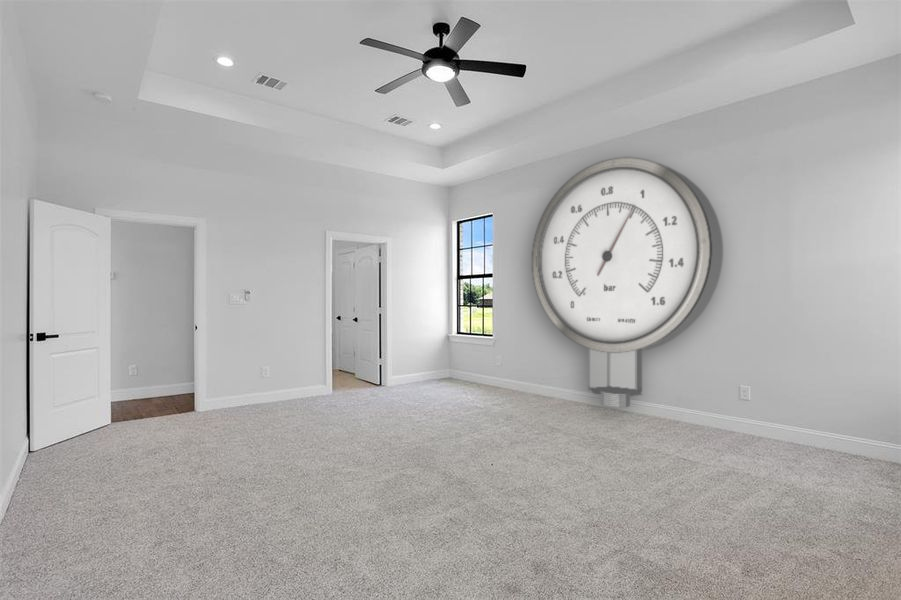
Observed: 1 bar
